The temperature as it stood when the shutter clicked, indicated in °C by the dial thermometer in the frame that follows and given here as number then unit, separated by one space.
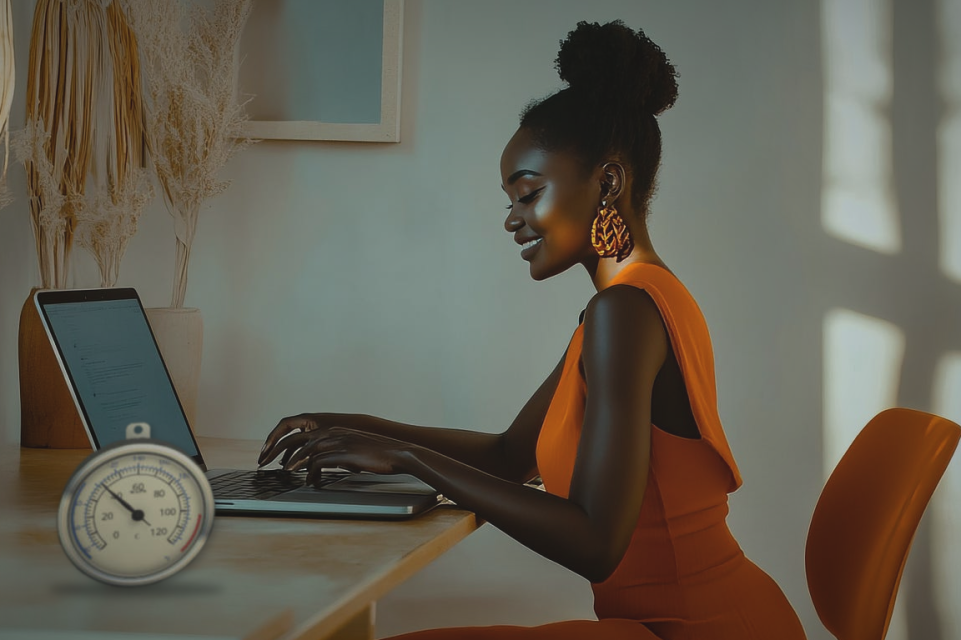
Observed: 40 °C
